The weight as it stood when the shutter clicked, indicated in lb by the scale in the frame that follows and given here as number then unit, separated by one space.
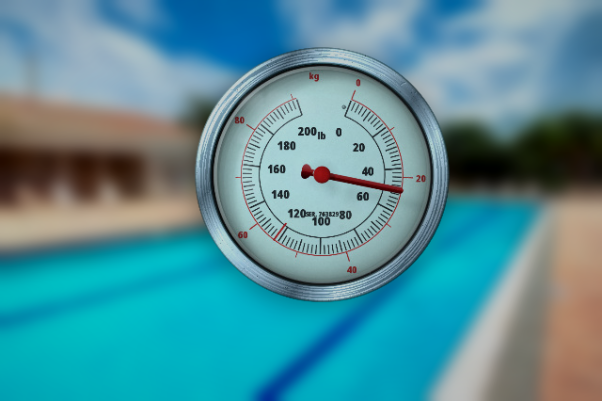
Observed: 50 lb
